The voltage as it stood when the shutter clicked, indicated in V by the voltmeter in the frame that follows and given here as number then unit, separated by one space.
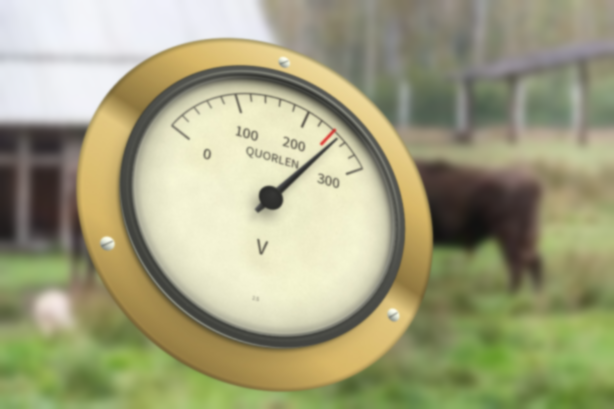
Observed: 250 V
